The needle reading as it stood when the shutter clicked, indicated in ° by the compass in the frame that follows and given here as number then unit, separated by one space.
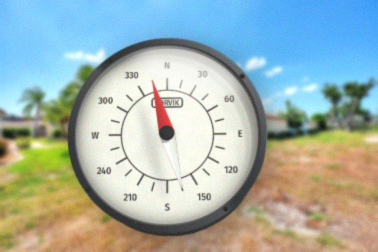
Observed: 345 °
